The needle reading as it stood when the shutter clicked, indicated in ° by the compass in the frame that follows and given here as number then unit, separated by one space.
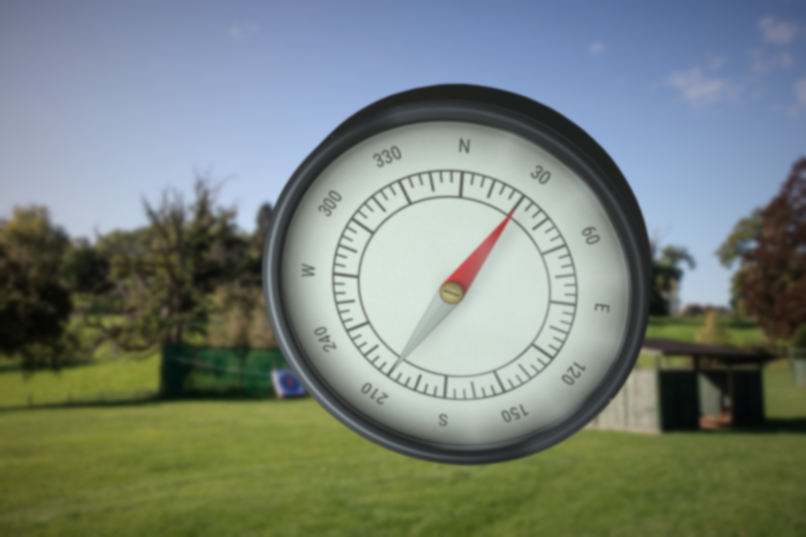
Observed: 30 °
